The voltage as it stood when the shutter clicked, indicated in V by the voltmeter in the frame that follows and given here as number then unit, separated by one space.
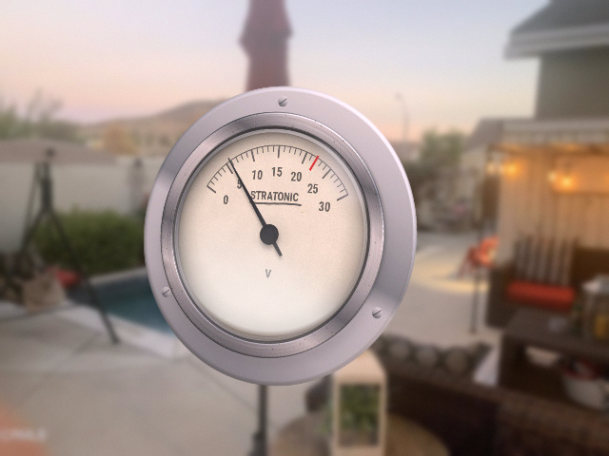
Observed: 6 V
